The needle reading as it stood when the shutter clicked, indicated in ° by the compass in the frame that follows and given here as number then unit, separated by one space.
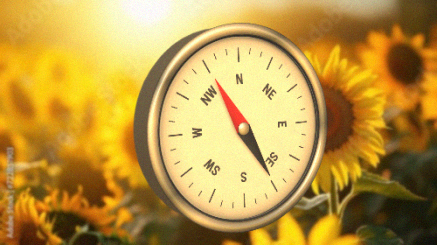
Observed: 330 °
